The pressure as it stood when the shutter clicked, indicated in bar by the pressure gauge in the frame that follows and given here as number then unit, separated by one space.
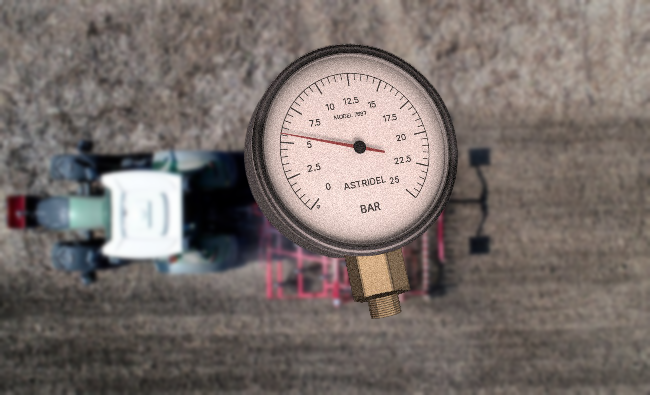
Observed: 5.5 bar
